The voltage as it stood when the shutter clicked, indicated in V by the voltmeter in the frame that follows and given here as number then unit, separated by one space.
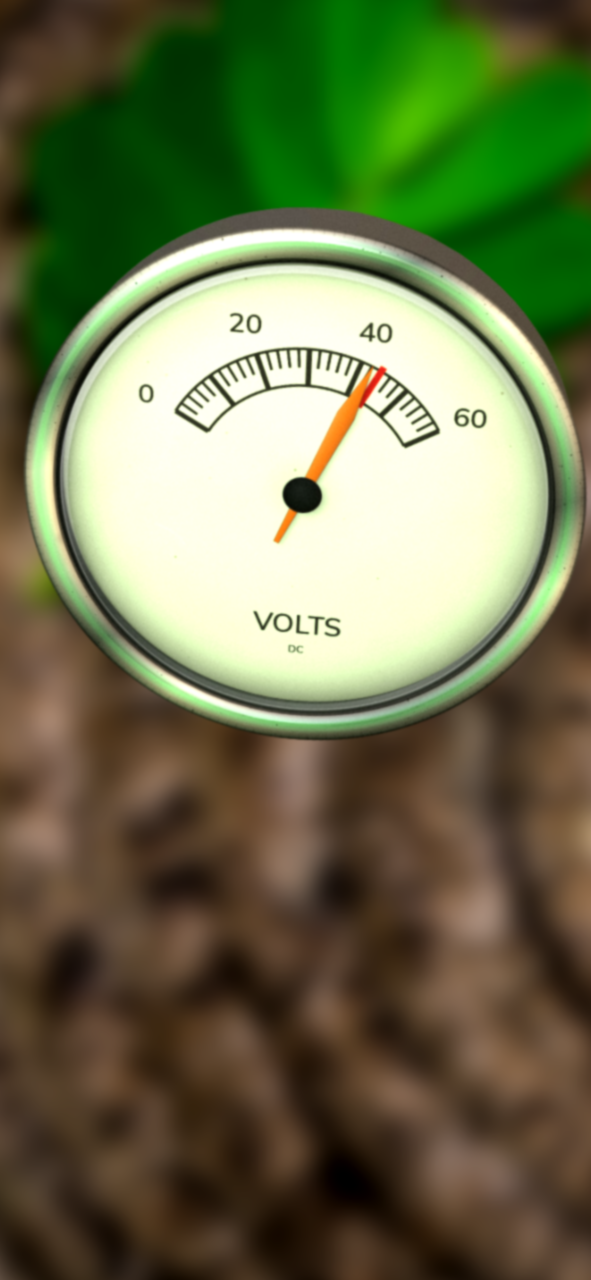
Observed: 42 V
